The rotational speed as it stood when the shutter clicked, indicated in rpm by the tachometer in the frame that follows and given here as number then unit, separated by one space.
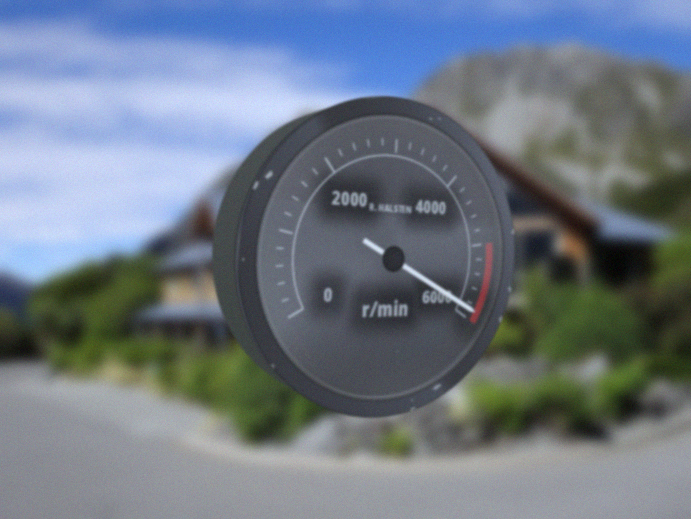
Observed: 5900 rpm
